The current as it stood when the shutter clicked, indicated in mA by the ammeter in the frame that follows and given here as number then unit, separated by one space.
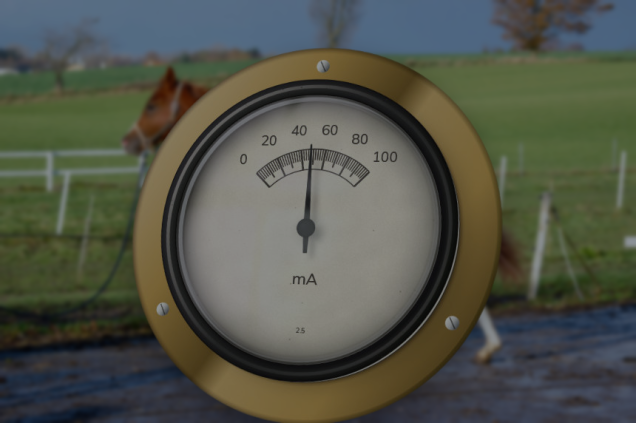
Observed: 50 mA
